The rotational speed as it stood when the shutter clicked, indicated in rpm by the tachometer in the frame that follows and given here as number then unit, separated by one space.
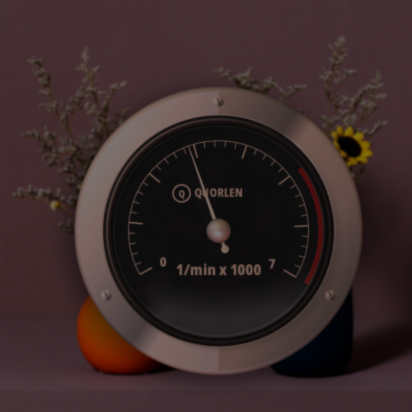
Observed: 2900 rpm
